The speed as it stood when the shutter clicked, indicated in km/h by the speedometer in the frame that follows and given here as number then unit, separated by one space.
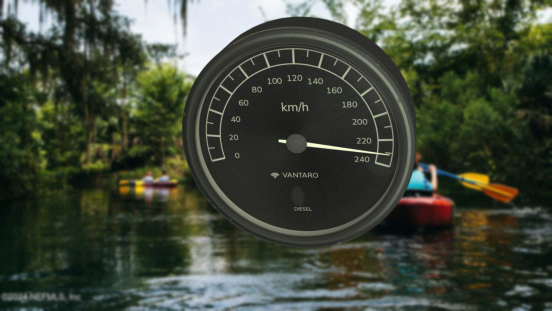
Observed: 230 km/h
